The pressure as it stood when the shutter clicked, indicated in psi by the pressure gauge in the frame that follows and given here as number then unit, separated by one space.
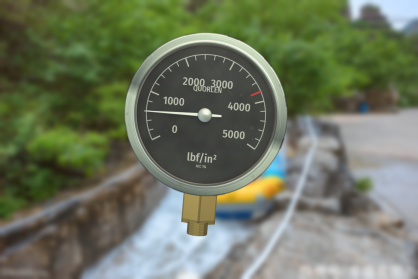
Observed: 600 psi
